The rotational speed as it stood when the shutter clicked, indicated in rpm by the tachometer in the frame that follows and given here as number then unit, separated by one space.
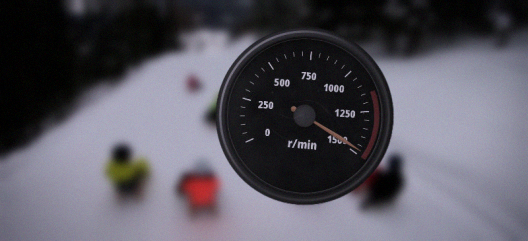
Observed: 1475 rpm
